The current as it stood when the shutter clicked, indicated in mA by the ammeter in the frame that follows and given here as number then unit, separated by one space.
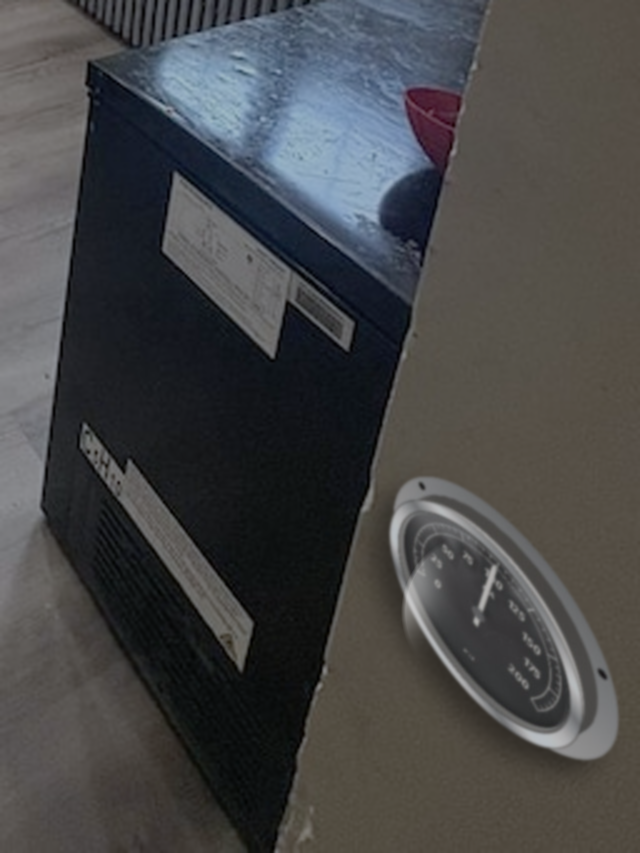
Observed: 100 mA
